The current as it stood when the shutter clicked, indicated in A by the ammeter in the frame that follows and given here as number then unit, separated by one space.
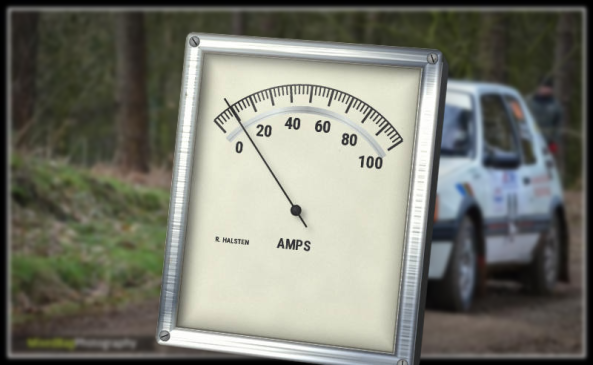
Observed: 10 A
